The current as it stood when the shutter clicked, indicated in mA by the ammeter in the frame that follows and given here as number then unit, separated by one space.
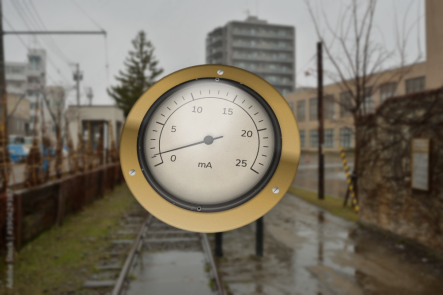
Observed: 1 mA
